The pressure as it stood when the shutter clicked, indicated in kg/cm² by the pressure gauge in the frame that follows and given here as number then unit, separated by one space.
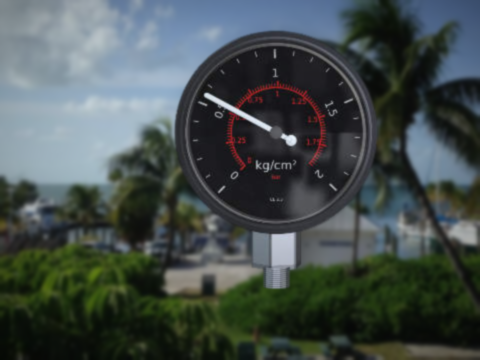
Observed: 0.55 kg/cm²
